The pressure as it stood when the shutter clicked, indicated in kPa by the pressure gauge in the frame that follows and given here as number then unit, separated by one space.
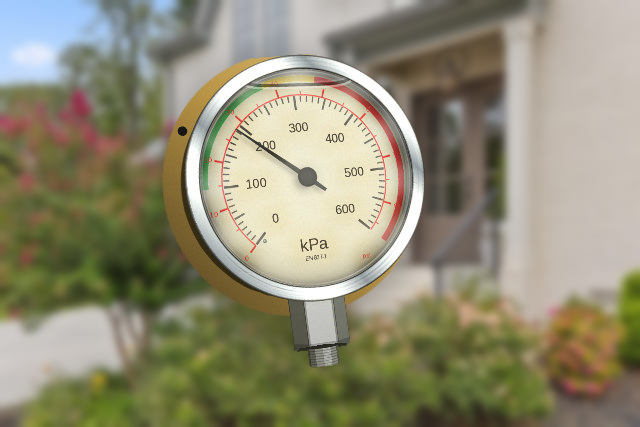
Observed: 190 kPa
